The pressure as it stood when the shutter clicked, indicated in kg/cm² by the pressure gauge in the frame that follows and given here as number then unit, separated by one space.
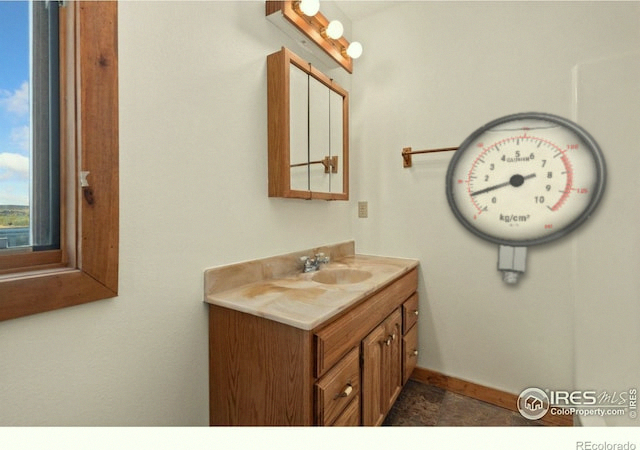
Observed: 1 kg/cm²
